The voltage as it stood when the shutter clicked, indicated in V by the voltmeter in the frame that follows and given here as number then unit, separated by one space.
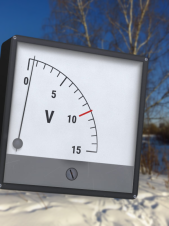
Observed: 0.5 V
